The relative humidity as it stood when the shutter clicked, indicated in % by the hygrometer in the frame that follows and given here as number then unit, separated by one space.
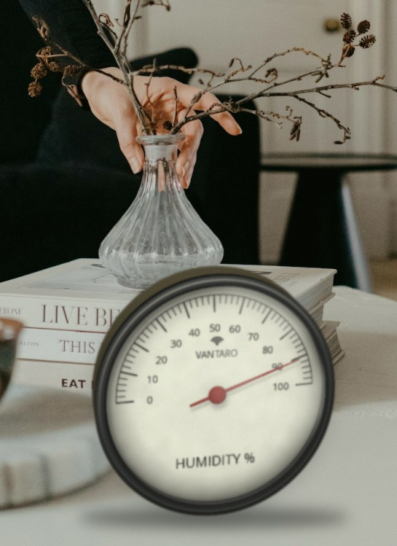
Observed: 90 %
